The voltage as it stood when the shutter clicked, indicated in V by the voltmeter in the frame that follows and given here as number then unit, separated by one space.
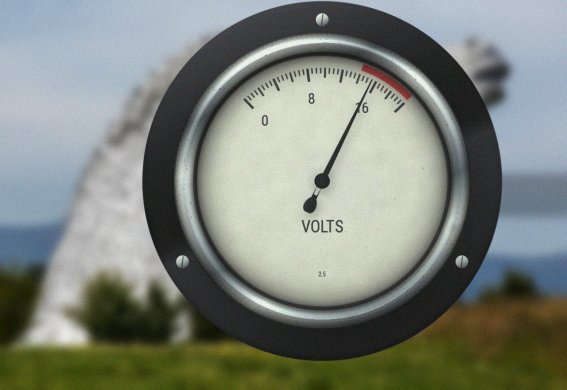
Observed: 15.5 V
